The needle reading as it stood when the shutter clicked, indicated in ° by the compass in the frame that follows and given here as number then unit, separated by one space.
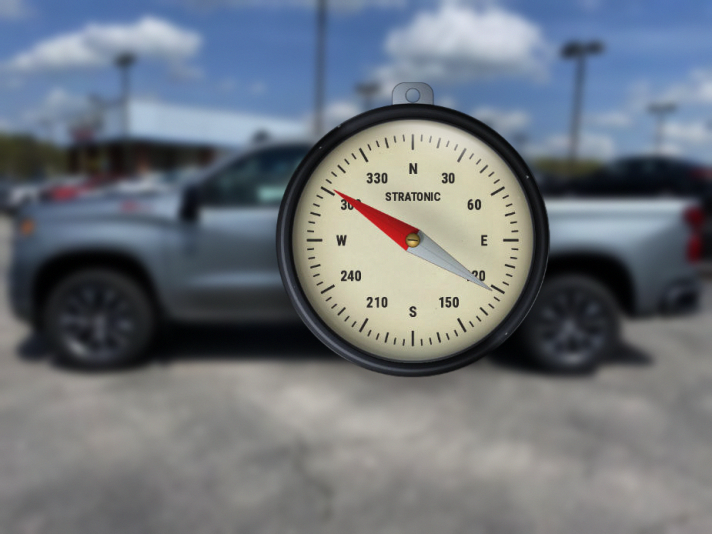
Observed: 302.5 °
